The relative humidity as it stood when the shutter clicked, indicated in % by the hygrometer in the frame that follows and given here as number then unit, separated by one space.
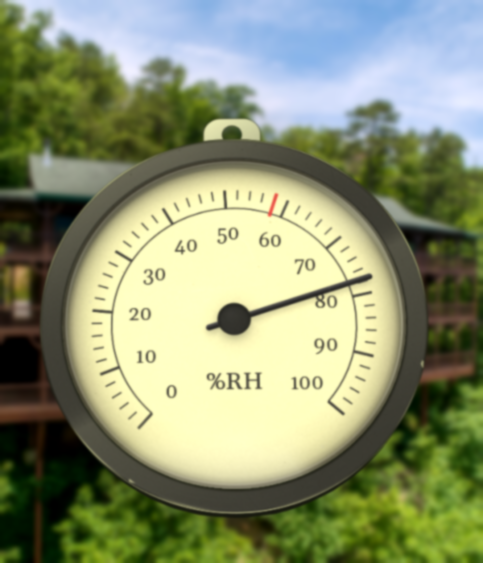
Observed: 78 %
